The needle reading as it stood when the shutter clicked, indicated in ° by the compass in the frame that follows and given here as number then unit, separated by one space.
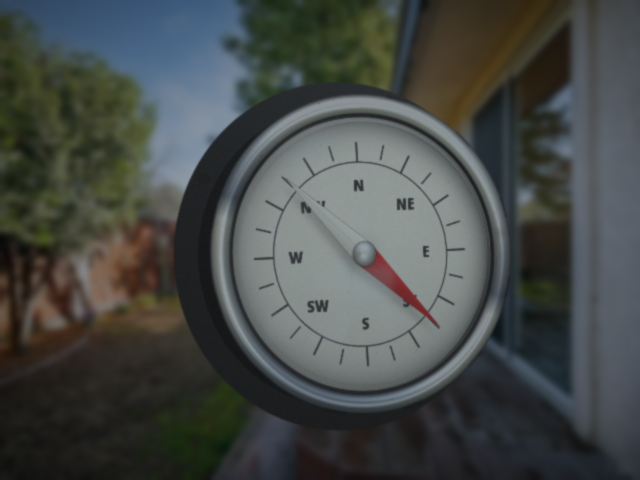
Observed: 135 °
